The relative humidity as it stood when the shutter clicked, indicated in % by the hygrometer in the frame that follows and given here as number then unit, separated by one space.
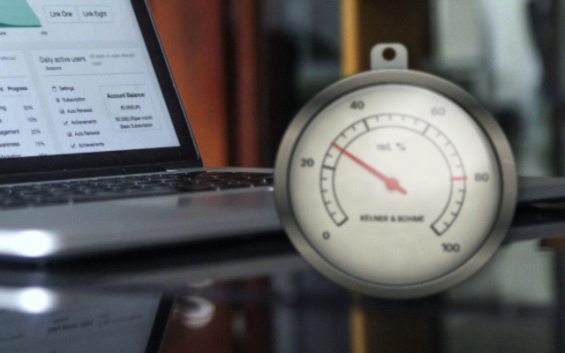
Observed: 28 %
